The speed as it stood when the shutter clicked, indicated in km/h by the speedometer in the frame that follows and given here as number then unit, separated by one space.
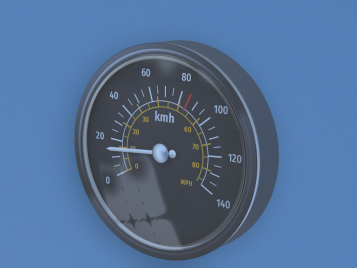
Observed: 15 km/h
